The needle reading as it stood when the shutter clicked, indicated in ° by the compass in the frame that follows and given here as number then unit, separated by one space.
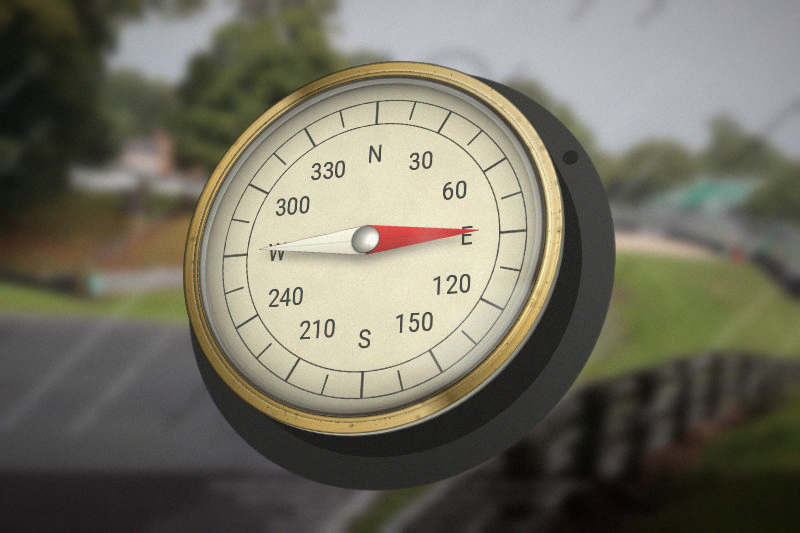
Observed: 90 °
